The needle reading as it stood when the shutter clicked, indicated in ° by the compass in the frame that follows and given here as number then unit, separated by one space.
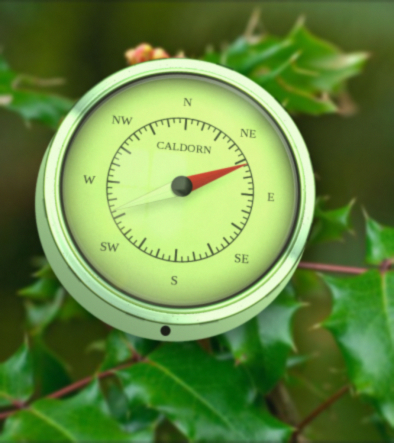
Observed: 65 °
